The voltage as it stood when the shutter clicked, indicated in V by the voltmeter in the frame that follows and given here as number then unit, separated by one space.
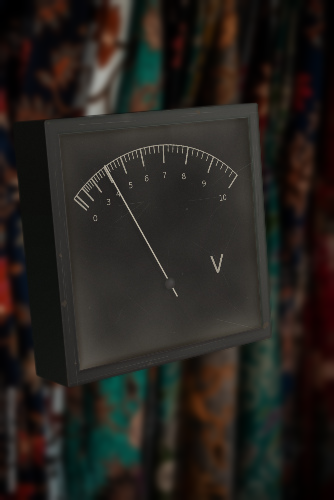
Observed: 4 V
